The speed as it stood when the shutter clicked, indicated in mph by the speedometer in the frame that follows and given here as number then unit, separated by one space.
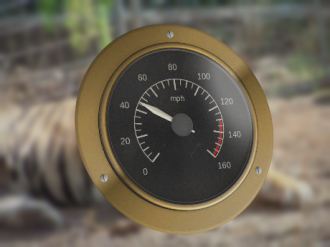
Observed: 45 mph
